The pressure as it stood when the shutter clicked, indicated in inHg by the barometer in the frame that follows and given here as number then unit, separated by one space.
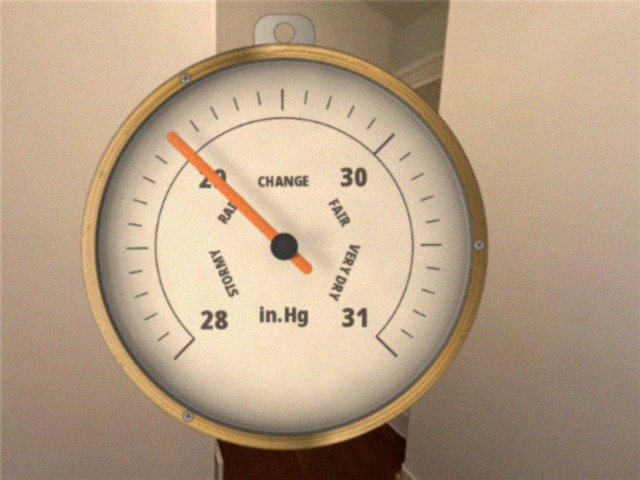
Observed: 29 inHg
